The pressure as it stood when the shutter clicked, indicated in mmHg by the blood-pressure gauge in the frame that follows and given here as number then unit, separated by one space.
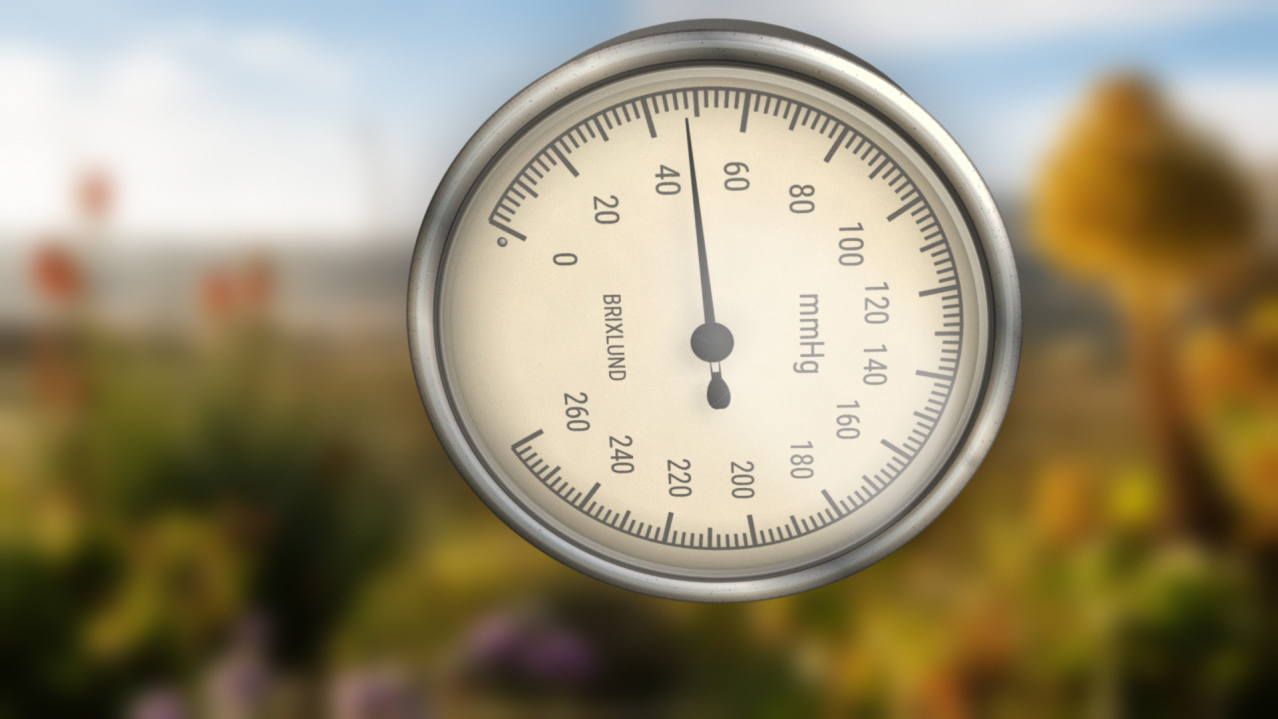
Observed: 48 mmHg
